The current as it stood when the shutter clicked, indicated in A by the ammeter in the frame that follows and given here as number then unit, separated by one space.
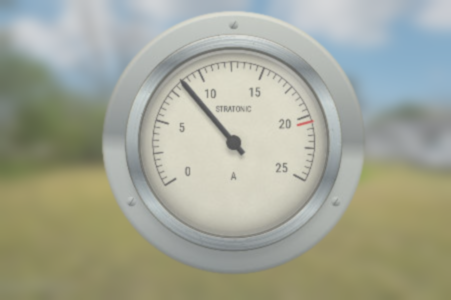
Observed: 8.5 A
